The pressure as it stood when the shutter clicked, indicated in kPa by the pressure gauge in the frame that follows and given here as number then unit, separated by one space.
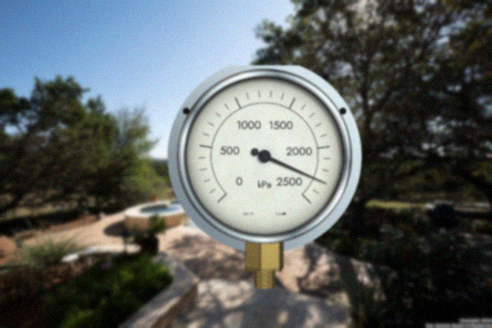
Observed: 2300 kPa
